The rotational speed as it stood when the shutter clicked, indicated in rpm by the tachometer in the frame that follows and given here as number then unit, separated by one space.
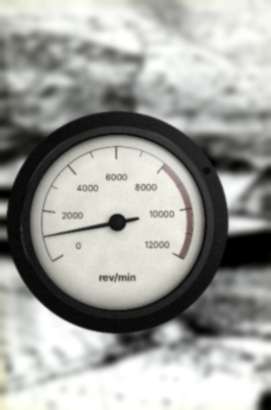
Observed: 1000 rpm
